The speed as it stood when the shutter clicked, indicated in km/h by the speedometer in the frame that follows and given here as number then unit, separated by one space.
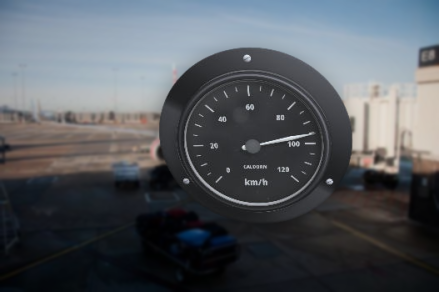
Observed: 95 km/h
